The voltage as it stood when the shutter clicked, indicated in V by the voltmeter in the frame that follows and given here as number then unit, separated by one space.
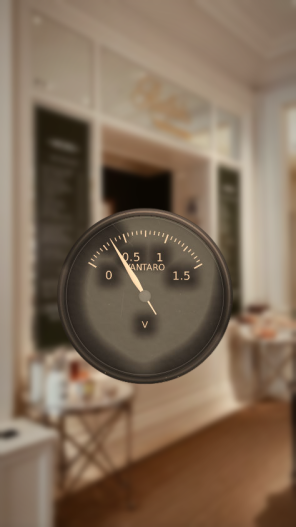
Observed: 0.35 V
